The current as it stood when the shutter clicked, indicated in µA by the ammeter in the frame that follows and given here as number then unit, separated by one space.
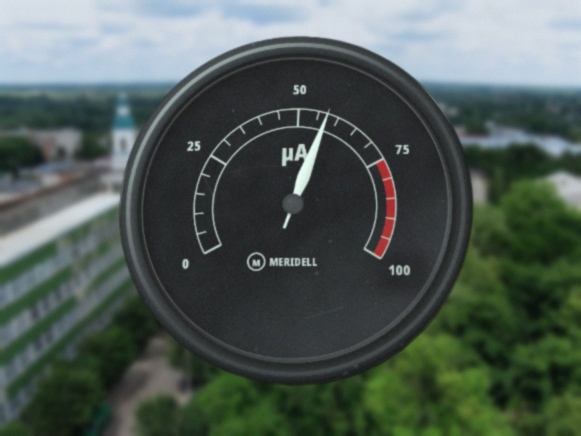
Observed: 57.5 µA
